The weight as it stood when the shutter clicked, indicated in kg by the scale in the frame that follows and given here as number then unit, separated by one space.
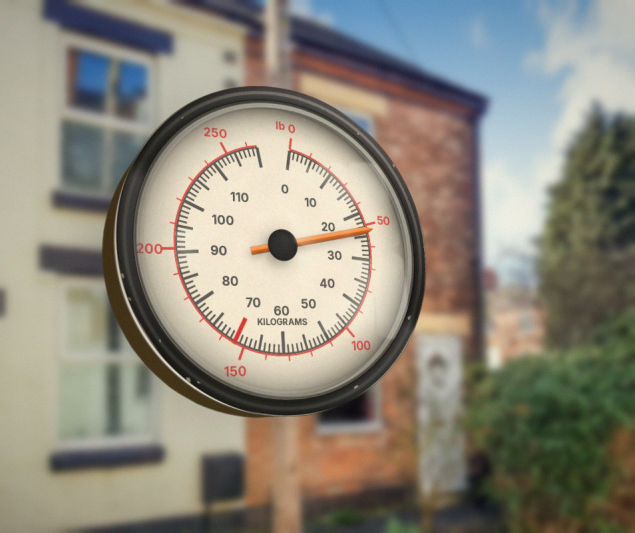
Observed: 24 kg
